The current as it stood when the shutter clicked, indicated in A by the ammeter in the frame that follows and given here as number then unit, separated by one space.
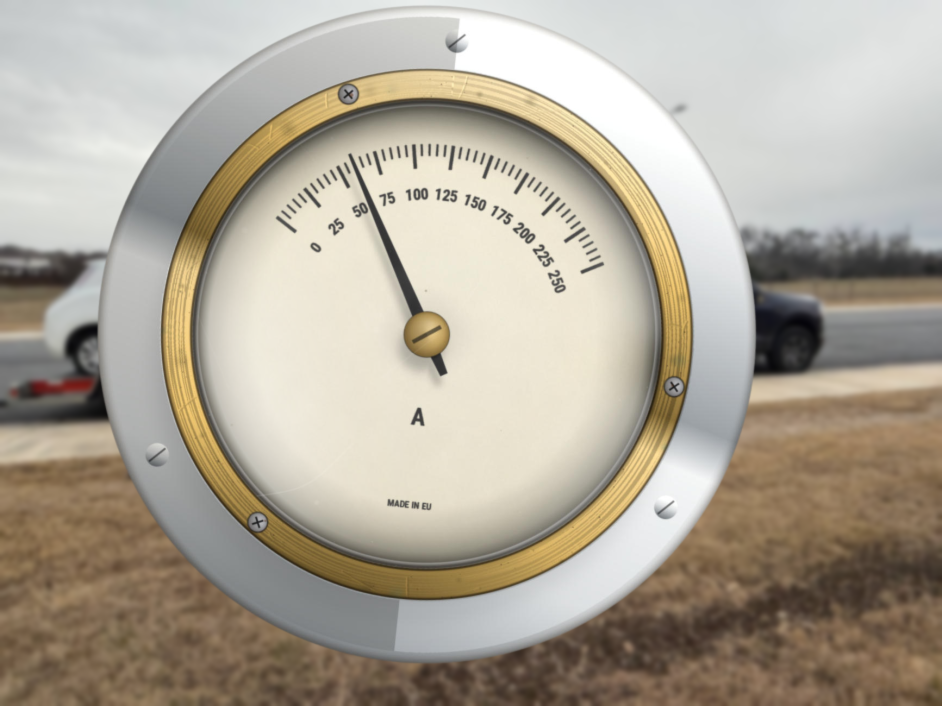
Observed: 60 A
